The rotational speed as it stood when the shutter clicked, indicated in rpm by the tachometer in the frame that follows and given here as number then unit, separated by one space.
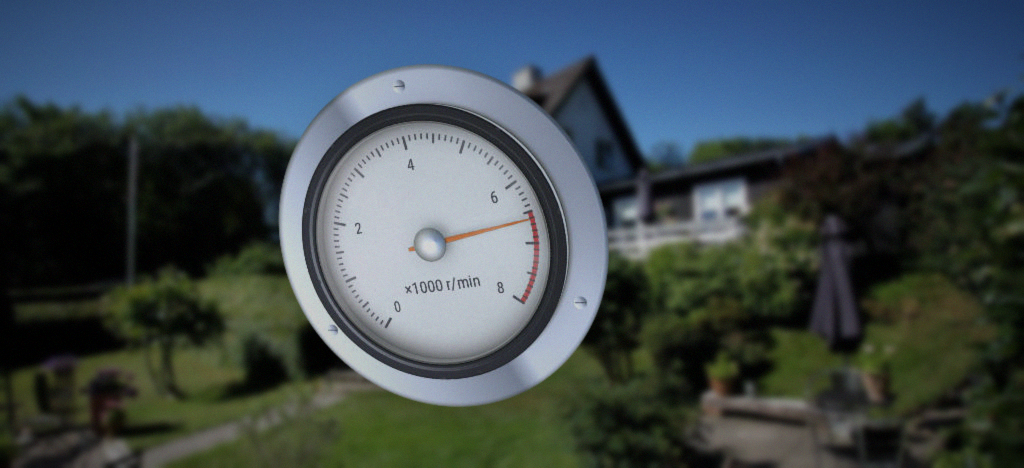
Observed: 6600 rpm
